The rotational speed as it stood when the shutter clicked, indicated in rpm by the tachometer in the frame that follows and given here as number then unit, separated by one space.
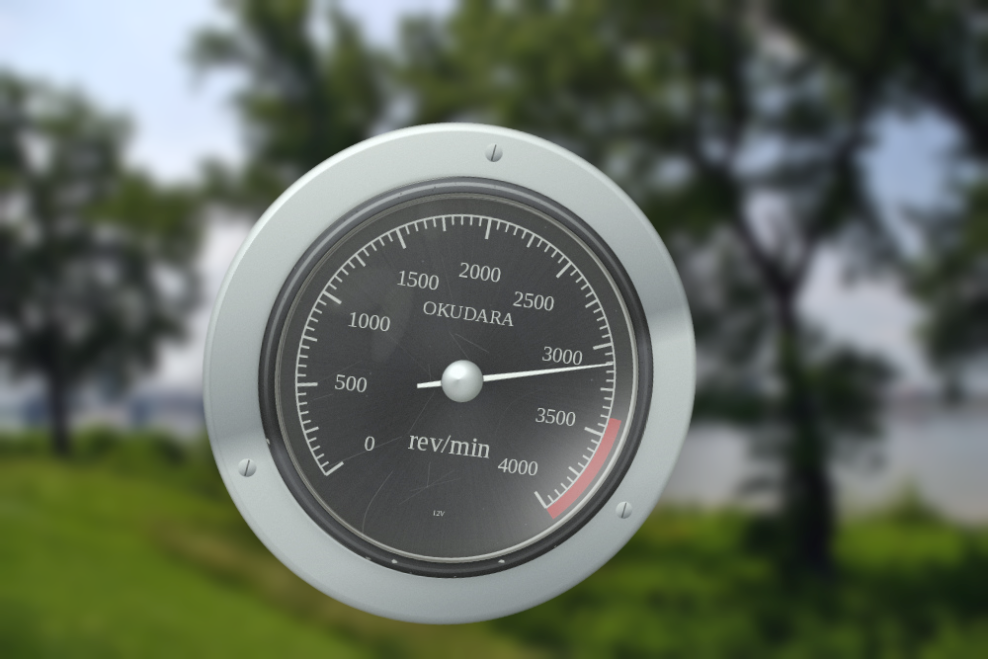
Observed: 3100 rpm
